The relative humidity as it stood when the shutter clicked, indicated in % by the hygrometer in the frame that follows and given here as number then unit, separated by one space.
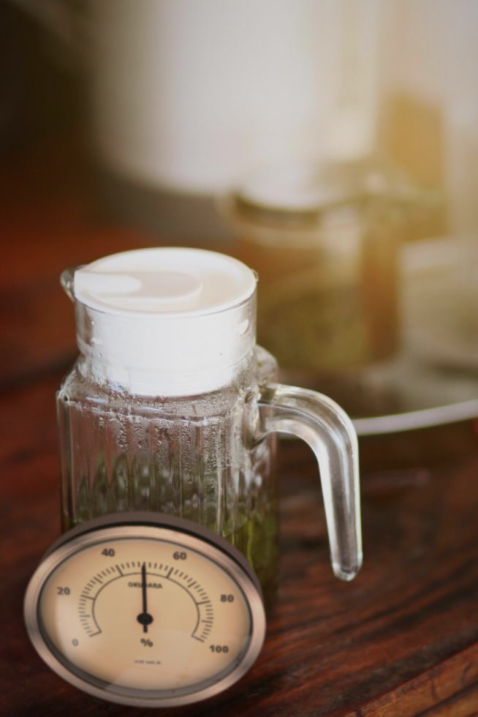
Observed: 50 %
